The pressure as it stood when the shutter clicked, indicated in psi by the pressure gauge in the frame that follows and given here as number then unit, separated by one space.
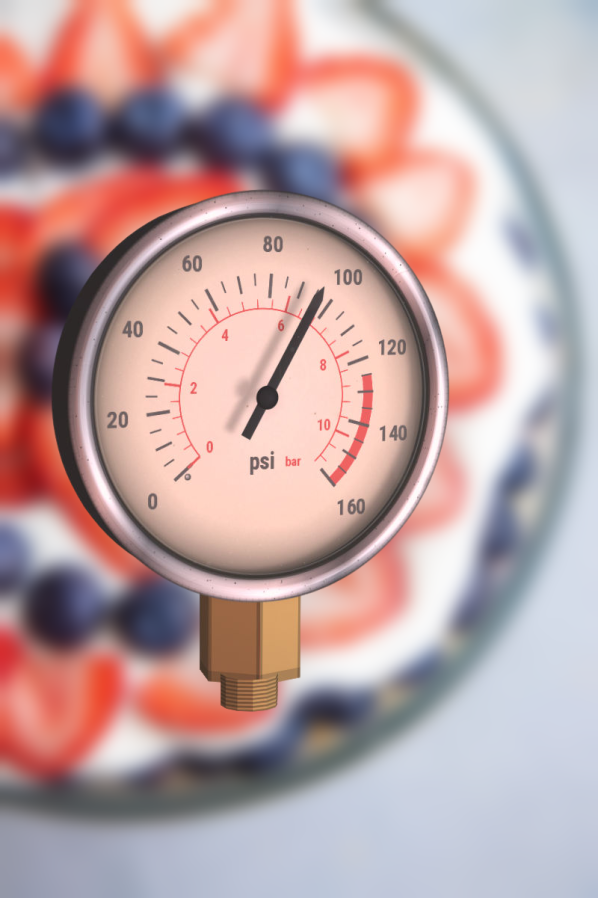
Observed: 95 psi
